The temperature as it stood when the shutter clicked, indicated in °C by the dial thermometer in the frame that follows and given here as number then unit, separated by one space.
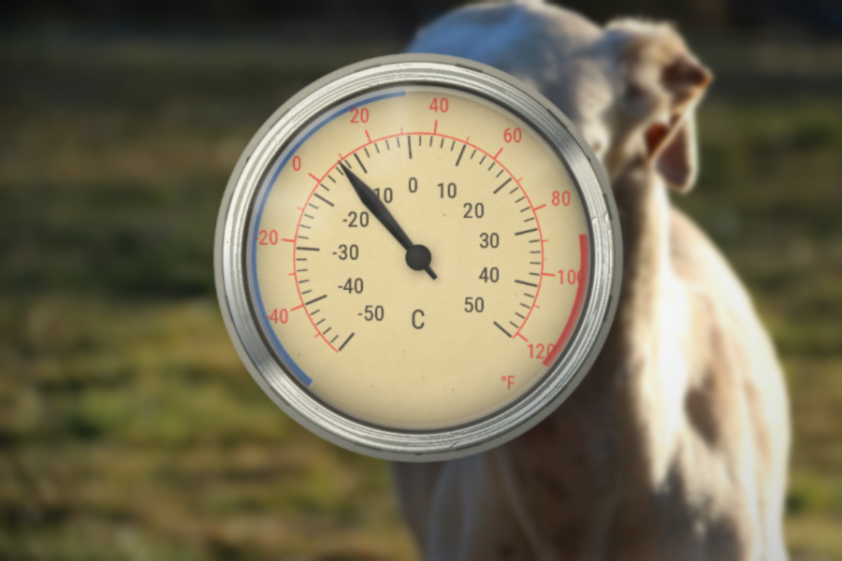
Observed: -13 °C
